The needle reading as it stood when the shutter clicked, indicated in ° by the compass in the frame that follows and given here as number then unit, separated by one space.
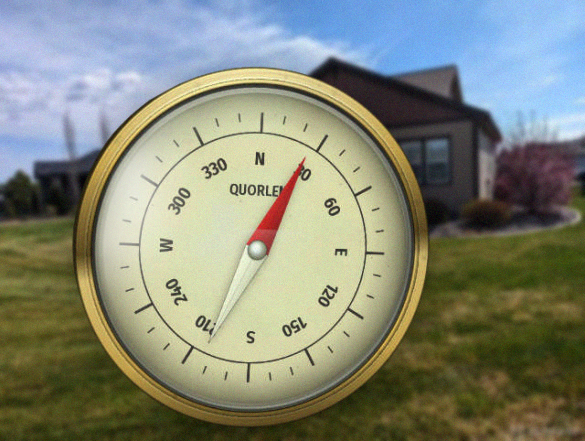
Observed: 25 °
